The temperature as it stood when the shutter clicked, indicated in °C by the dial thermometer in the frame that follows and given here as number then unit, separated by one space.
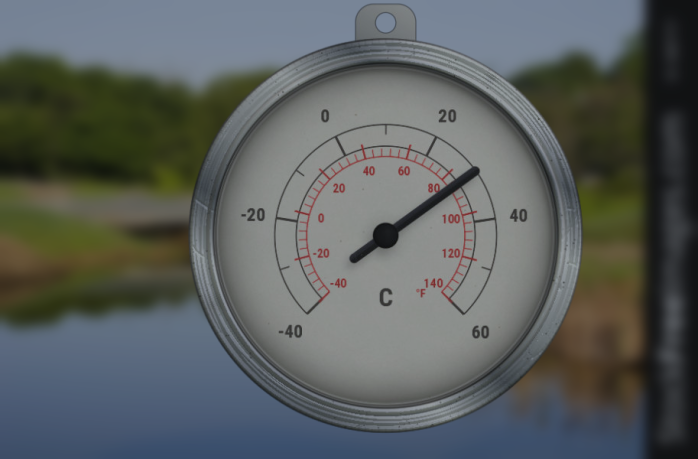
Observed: 30 °C
